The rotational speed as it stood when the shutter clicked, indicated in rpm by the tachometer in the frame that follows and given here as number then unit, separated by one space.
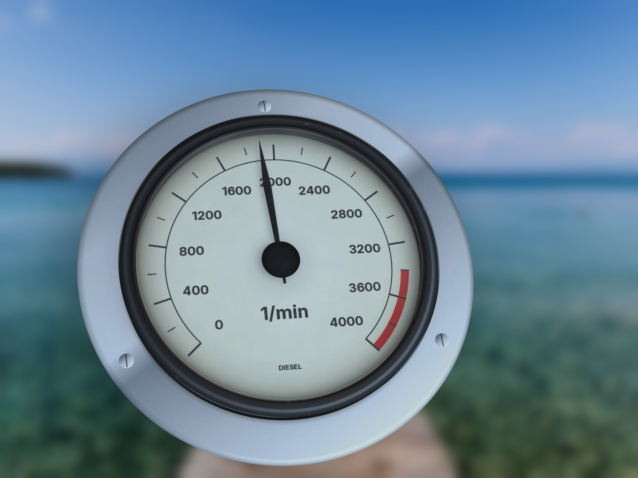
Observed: 1900 rpm
